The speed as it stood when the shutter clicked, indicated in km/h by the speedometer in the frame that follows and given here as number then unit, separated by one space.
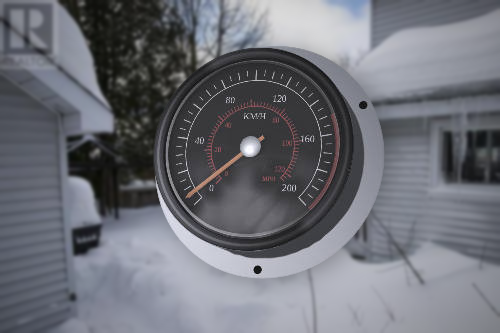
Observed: 5 km/h
